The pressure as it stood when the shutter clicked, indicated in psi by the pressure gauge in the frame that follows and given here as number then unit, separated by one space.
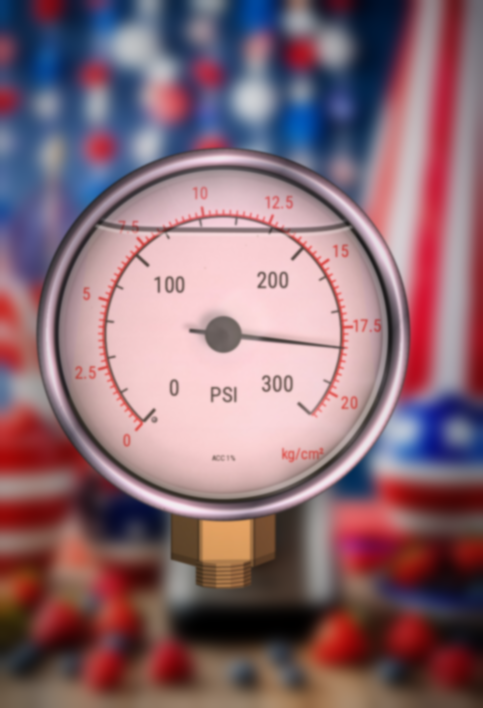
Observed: 260 psi
